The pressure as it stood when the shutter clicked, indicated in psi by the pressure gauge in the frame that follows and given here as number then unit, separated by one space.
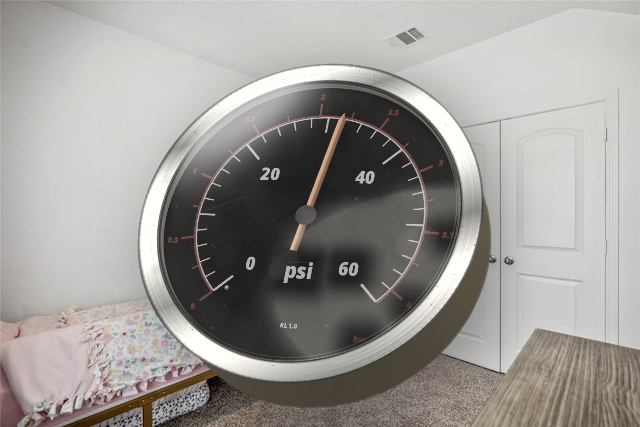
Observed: 32 psi
